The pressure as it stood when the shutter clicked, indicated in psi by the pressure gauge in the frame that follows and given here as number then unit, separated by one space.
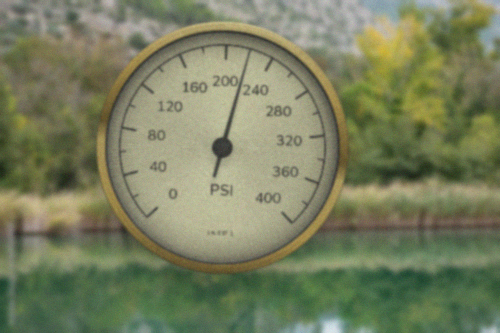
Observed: 220 psi
